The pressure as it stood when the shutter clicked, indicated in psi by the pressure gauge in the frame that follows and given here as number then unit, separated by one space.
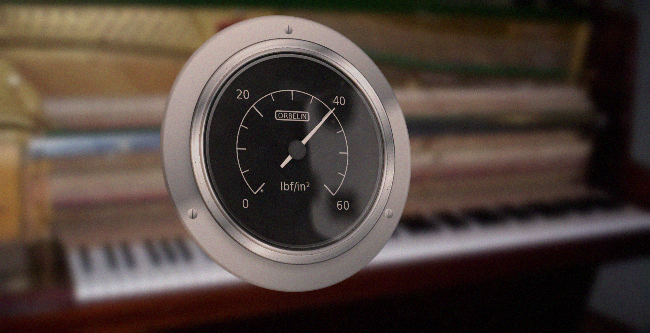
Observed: 40 psi
